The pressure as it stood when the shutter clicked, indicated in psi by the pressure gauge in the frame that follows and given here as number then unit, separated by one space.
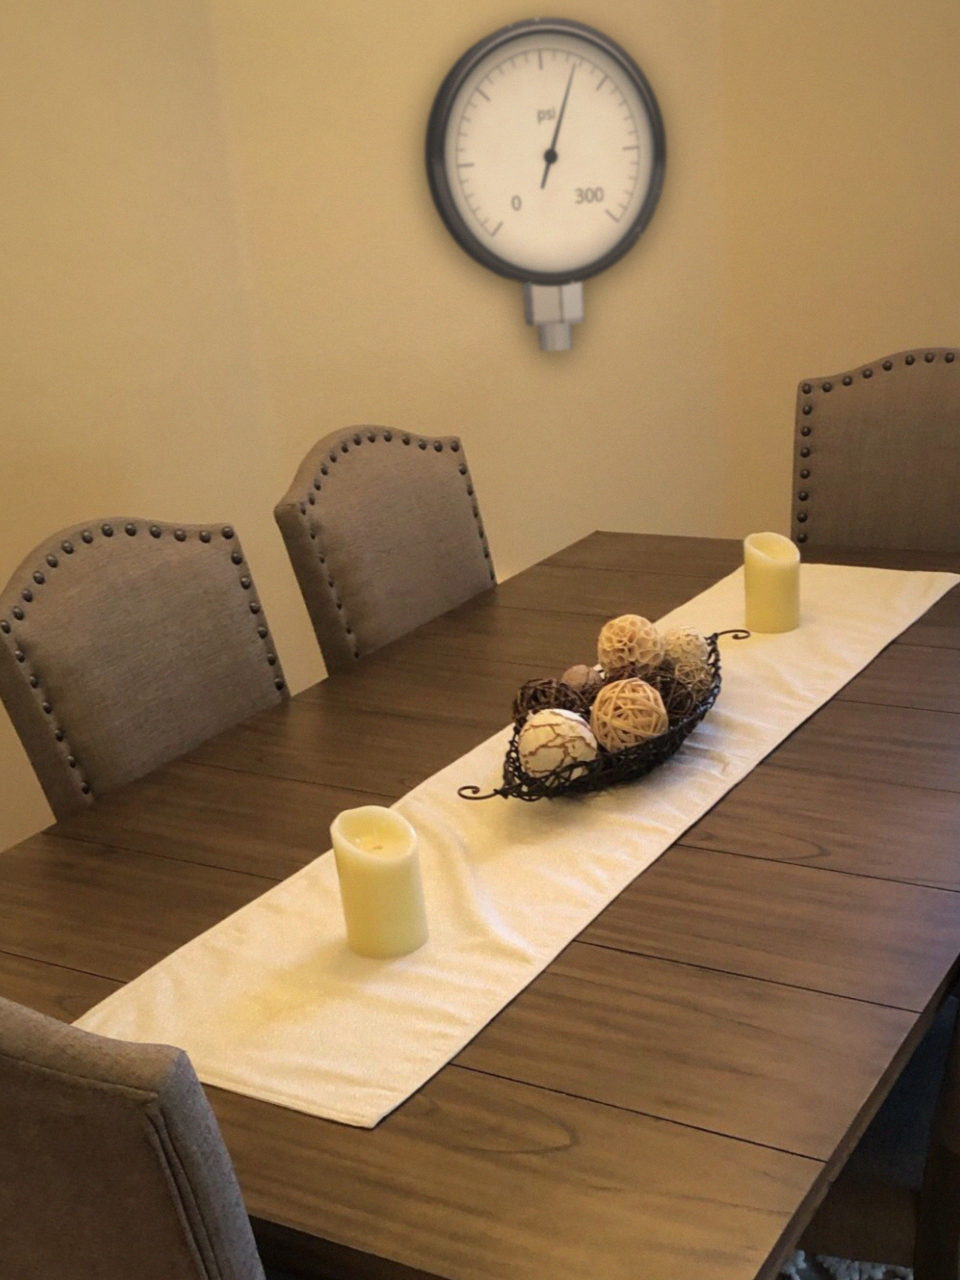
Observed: 175 psi
